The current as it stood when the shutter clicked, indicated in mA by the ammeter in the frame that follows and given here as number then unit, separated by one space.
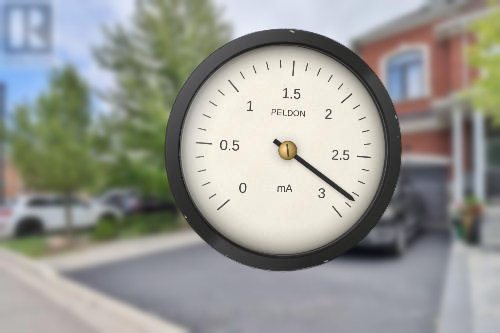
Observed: 2.85 mA
